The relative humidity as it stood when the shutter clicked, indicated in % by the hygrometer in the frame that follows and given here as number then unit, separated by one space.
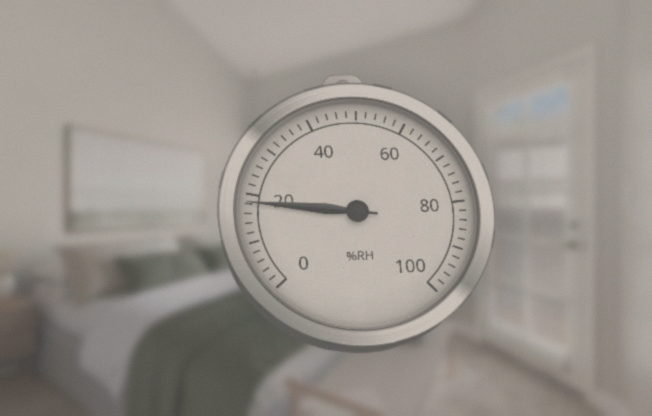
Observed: 18 %
